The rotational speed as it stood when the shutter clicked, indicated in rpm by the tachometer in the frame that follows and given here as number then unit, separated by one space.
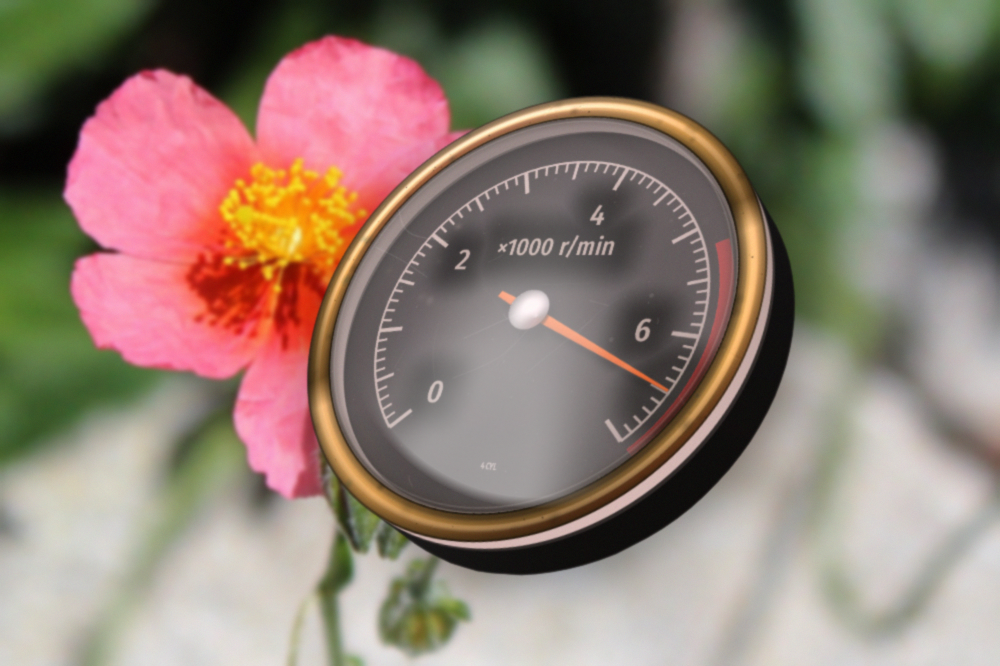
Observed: 6500 rpm
